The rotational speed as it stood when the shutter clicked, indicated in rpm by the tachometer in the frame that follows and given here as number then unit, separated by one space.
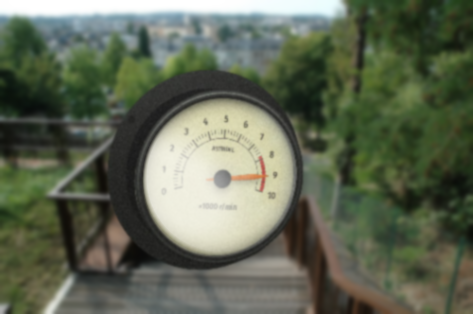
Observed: 9000 rpm
